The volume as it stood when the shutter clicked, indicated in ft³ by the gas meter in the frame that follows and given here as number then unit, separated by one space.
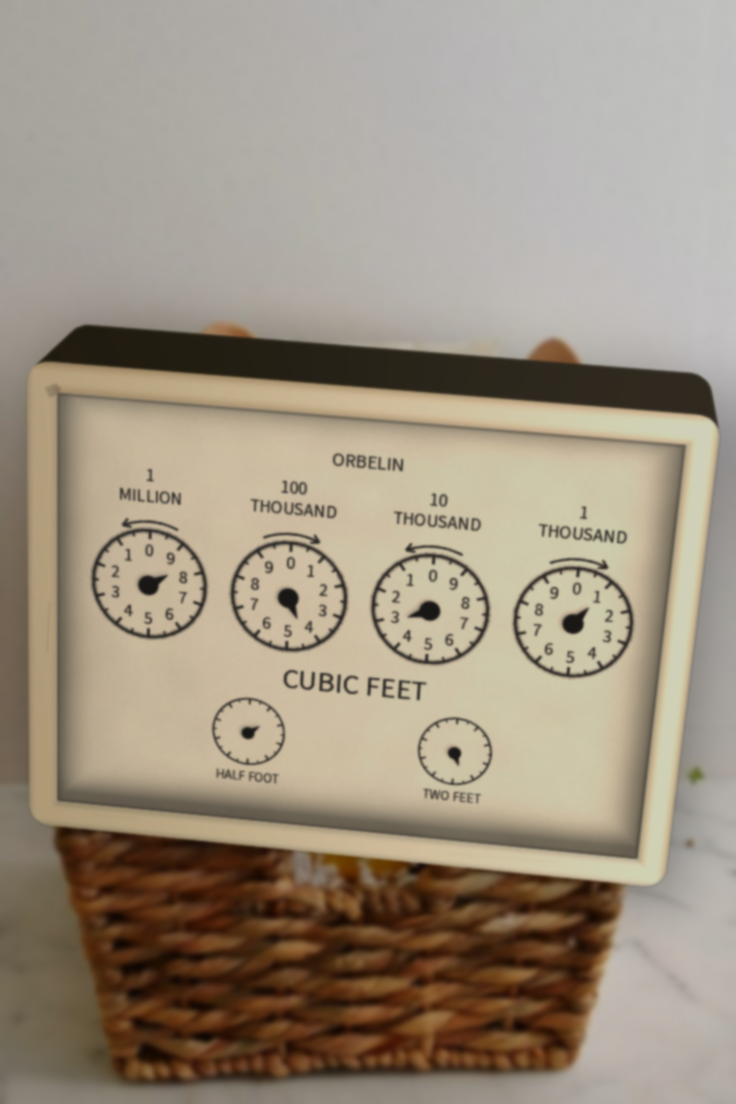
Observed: 843100 ft³
